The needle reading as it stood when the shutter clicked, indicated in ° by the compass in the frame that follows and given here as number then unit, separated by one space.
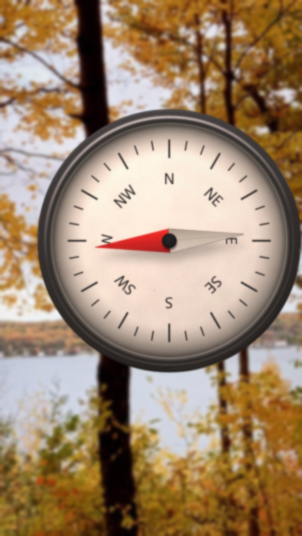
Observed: 265 °
